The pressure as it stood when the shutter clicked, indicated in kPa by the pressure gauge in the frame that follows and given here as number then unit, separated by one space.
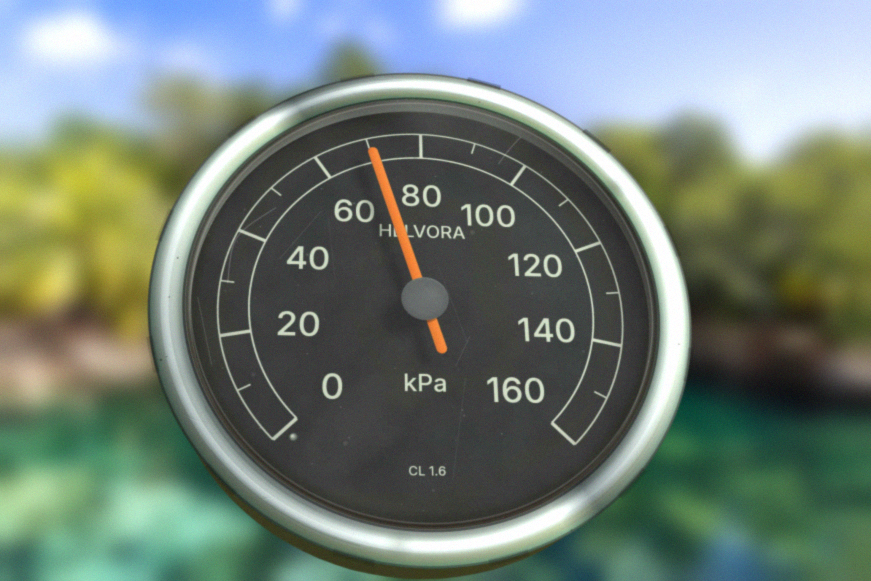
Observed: 70 kPa
